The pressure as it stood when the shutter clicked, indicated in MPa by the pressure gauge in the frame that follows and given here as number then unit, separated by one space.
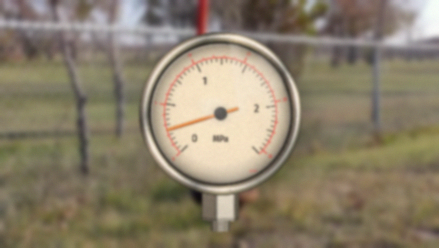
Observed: 0.25 MPa
